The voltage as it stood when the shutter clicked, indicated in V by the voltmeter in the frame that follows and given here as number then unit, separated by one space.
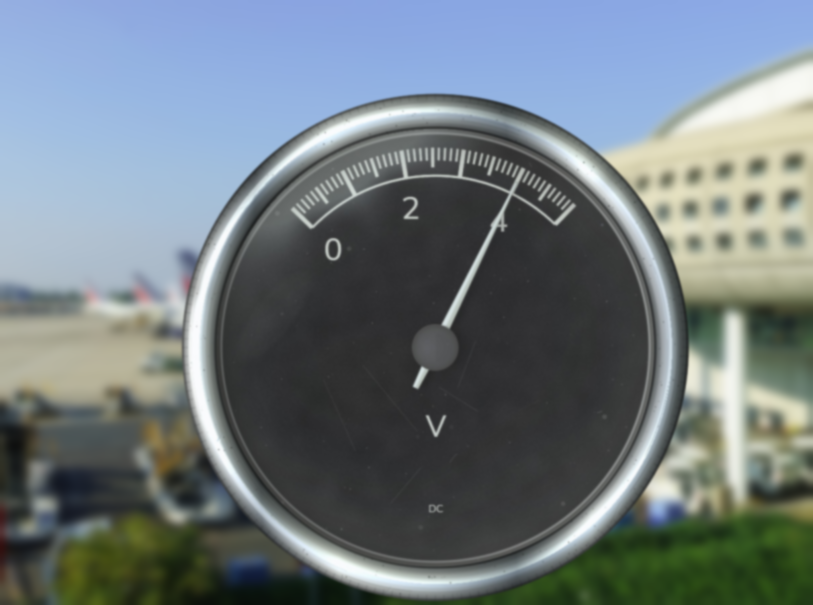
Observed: 4 V
